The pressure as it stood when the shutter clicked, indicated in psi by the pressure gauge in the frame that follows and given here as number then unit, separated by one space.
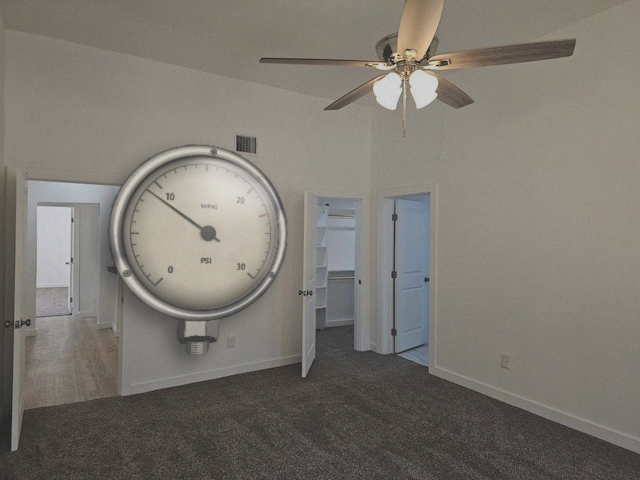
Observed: 9 psi
